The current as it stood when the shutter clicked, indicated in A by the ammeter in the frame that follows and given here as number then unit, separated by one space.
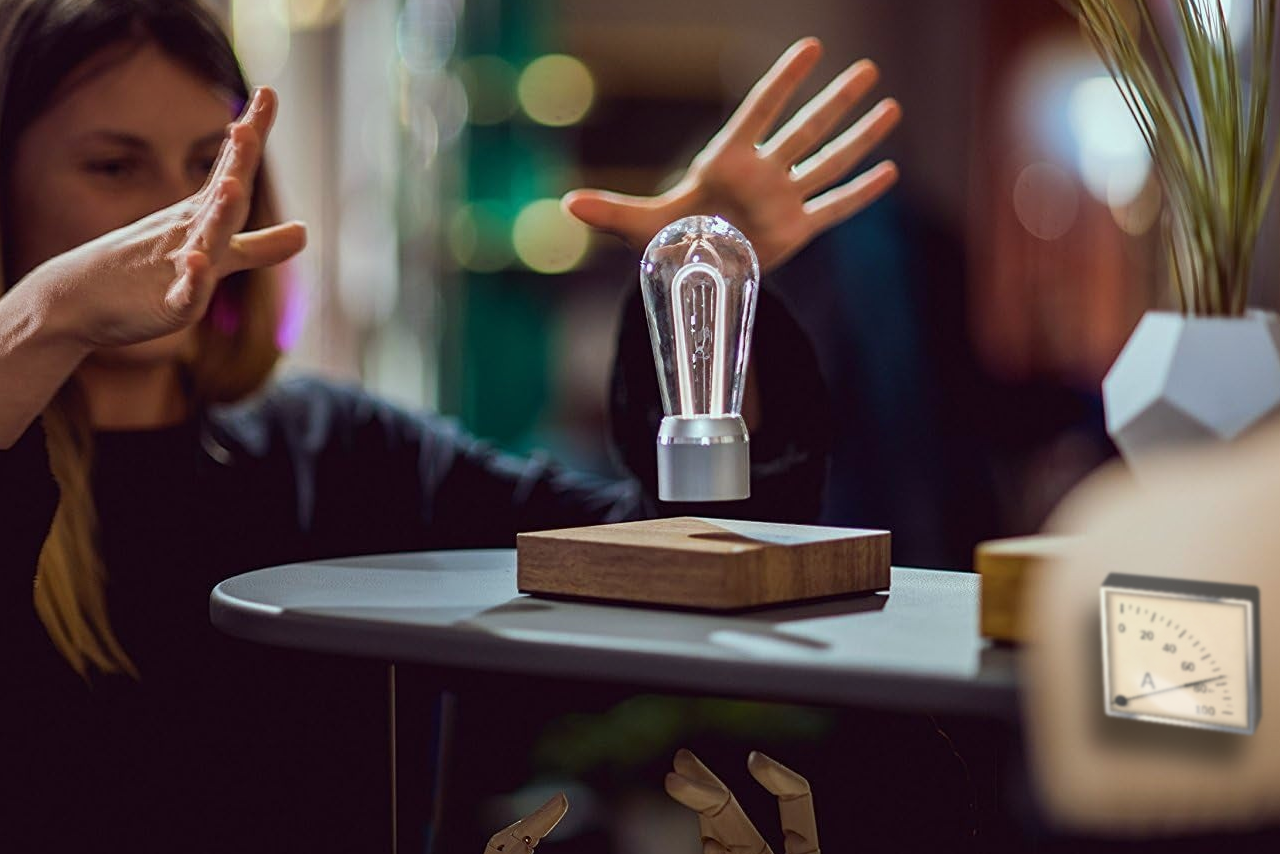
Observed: 75 A
